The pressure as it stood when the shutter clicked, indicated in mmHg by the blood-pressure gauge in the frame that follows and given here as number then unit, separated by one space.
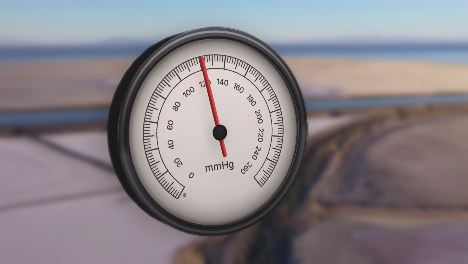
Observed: 120 mmHg
